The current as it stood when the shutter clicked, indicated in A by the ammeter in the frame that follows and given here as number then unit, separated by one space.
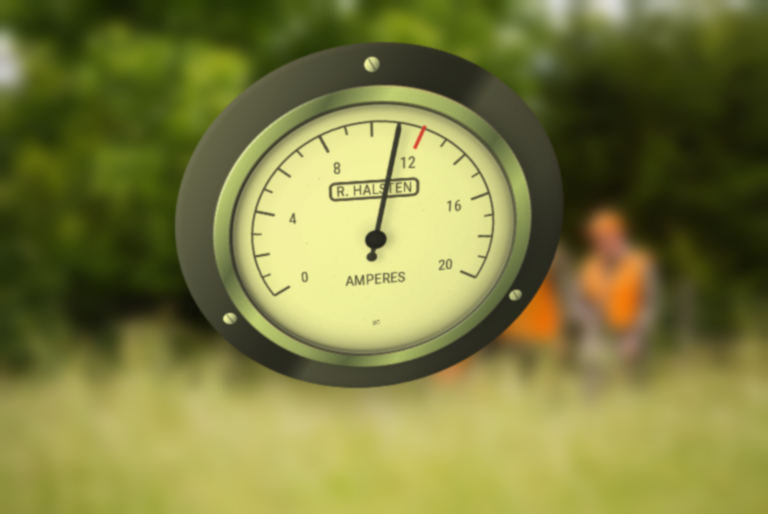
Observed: 11 A
